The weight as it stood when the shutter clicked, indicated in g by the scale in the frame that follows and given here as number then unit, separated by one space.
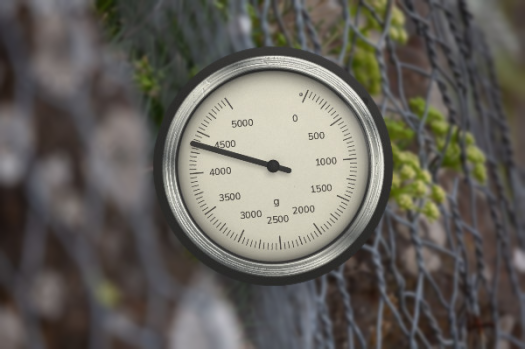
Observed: 4350 g
